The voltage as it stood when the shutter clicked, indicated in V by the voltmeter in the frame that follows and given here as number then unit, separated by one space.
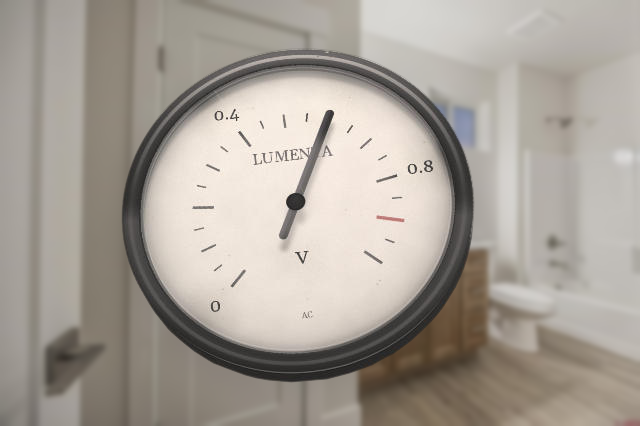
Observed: 0.6 V
